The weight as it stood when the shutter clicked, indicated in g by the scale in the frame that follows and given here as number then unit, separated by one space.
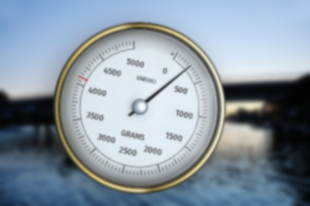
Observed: 250 g
